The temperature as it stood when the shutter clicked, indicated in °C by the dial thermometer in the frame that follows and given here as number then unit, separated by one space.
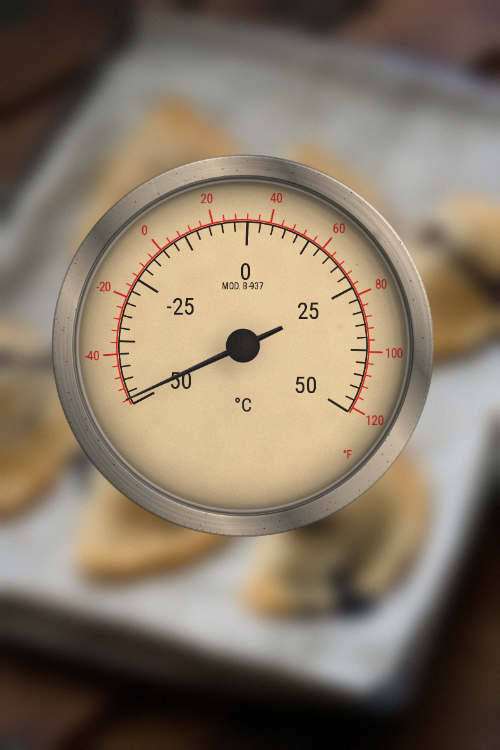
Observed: -48.75 °C
